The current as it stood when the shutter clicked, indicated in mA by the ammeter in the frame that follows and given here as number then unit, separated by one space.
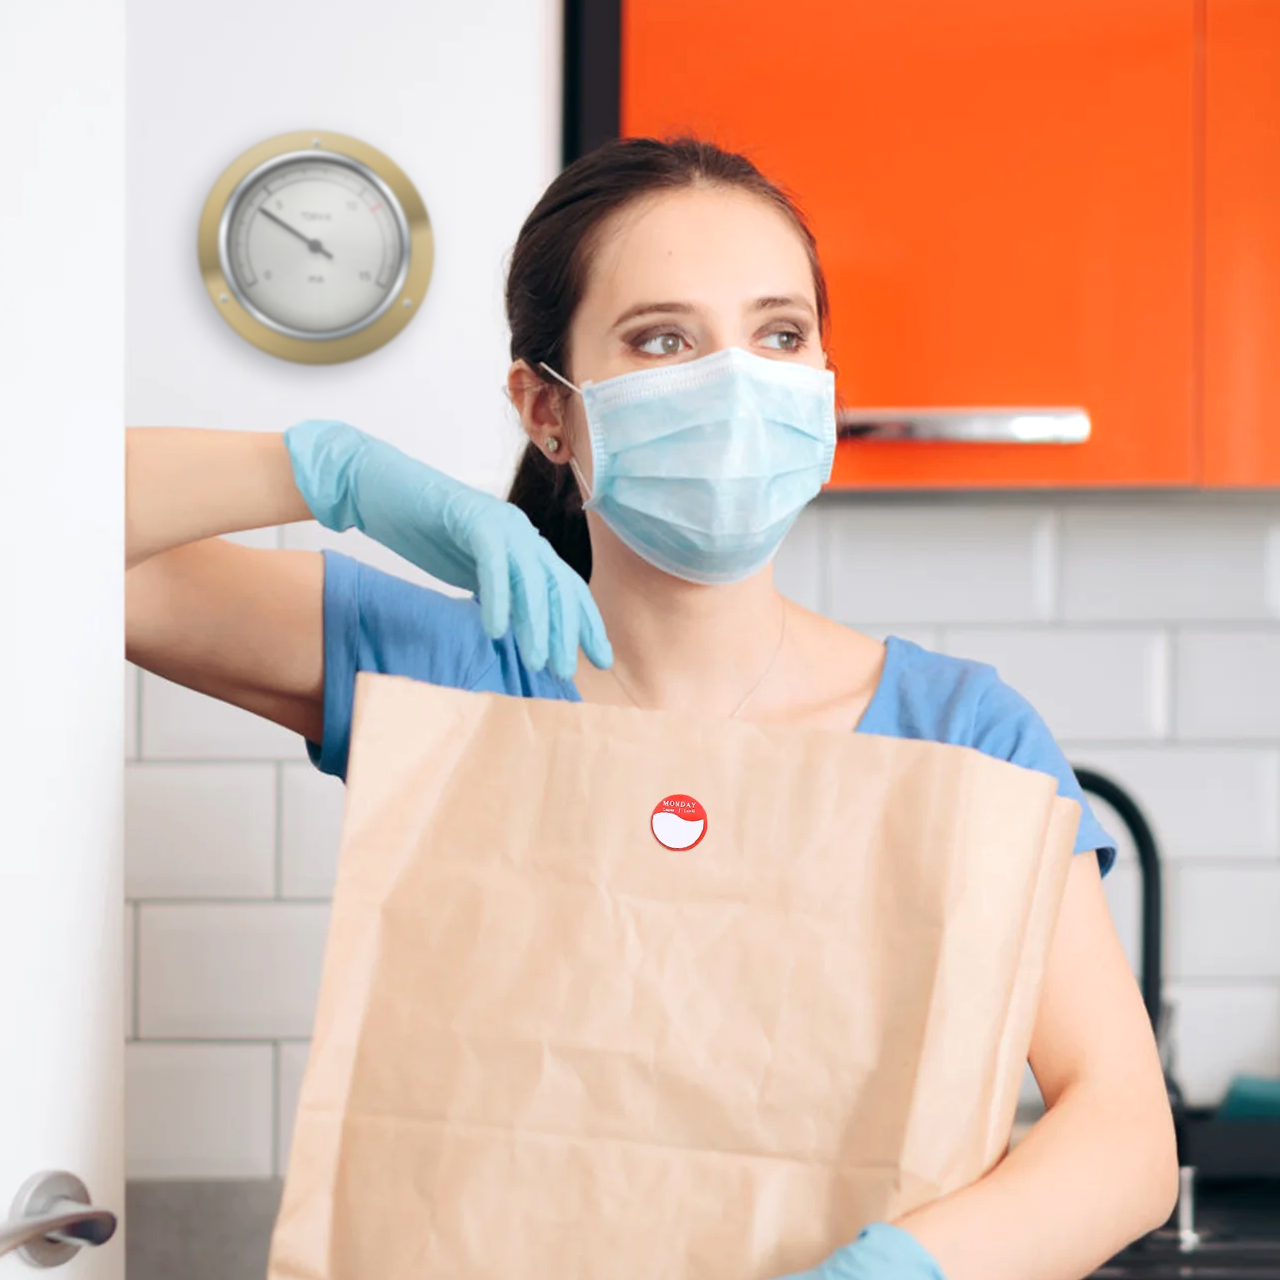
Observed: 4 mA
